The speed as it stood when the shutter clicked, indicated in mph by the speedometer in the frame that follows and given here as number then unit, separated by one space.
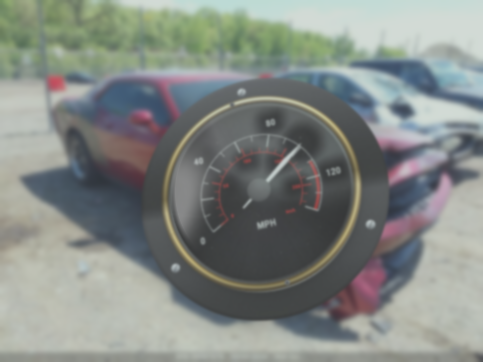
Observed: 100 mph
